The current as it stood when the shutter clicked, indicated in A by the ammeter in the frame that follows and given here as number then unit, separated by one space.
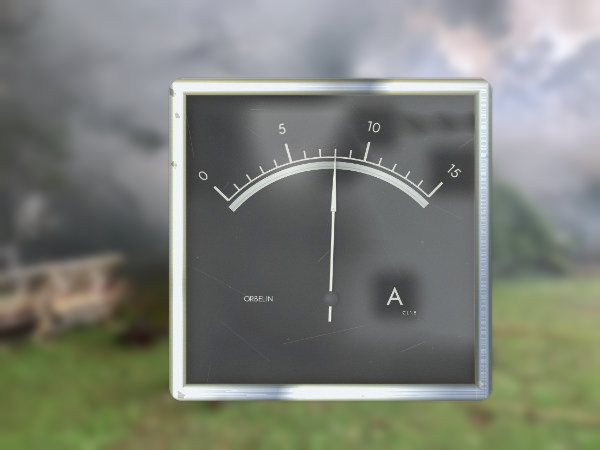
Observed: 8 A
